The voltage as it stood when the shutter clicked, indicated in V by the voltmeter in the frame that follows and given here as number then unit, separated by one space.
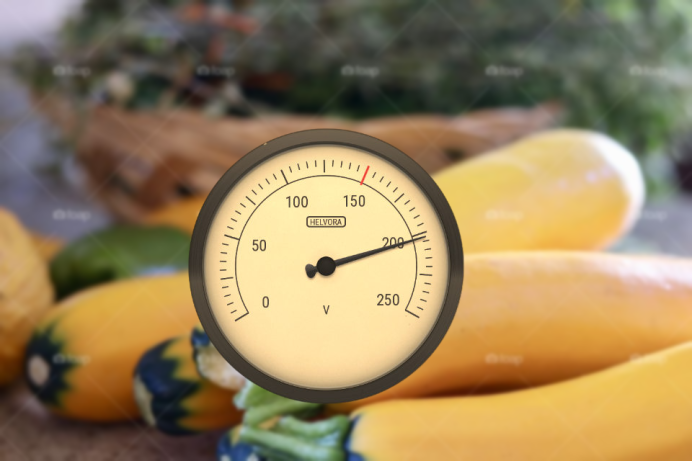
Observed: 202.5 V
